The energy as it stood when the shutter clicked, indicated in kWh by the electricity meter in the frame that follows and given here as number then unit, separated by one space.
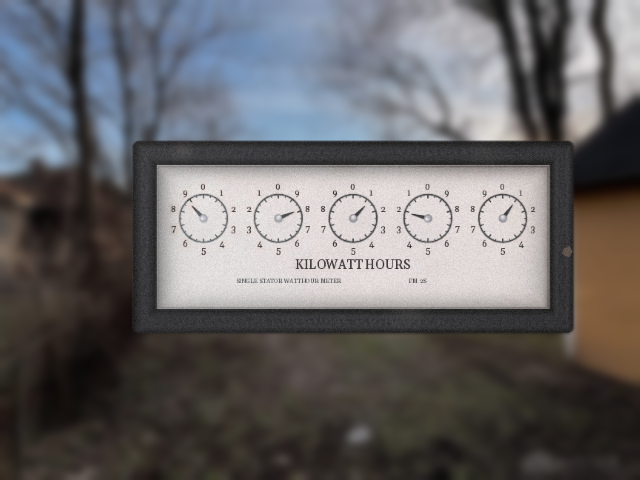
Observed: 88121 kWh
